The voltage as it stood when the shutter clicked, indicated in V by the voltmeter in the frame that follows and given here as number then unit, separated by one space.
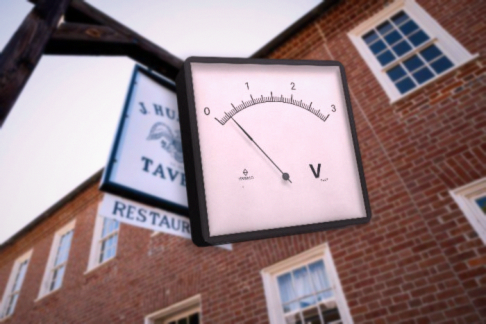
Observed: 0.25 V
